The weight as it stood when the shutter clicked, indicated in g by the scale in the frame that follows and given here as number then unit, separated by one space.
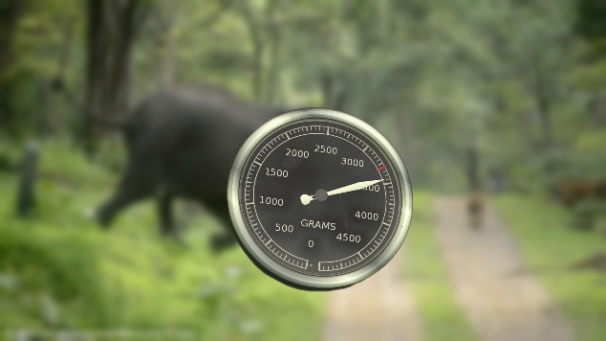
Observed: 3450 g
